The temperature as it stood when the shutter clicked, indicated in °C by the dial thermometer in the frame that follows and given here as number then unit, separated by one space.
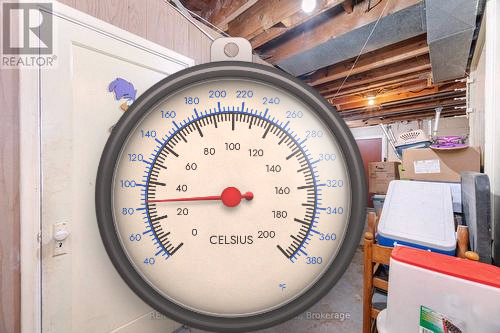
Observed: 30 °C
